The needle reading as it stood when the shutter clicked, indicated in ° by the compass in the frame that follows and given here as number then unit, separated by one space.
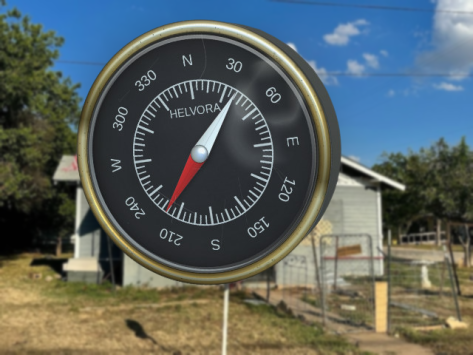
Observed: 220 °
